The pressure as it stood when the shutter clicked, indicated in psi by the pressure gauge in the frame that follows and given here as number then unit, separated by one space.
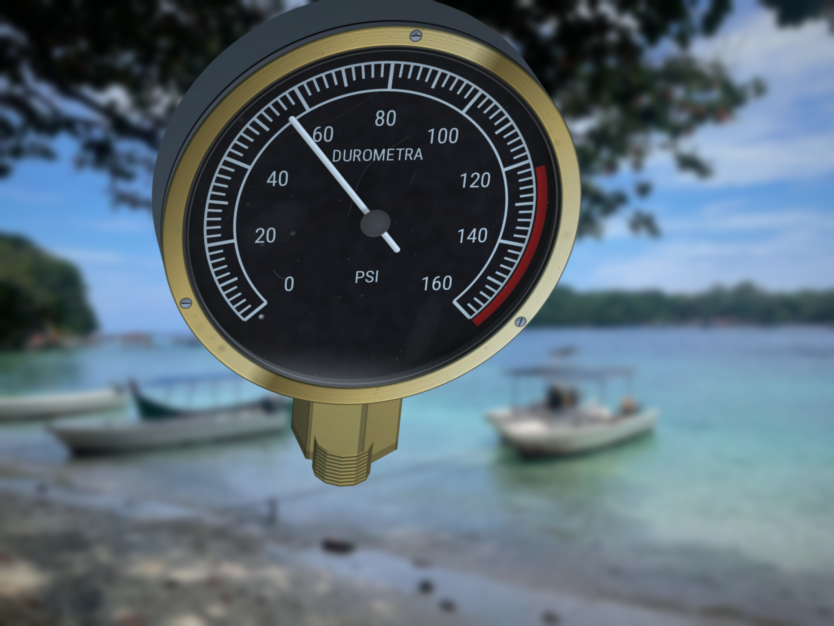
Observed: 56 psi
